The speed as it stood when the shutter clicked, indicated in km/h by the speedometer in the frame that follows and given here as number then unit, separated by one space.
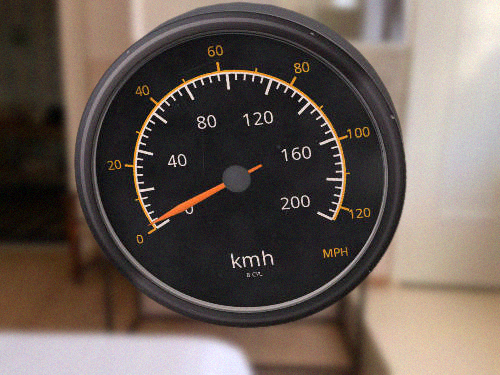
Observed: 4 km/h
